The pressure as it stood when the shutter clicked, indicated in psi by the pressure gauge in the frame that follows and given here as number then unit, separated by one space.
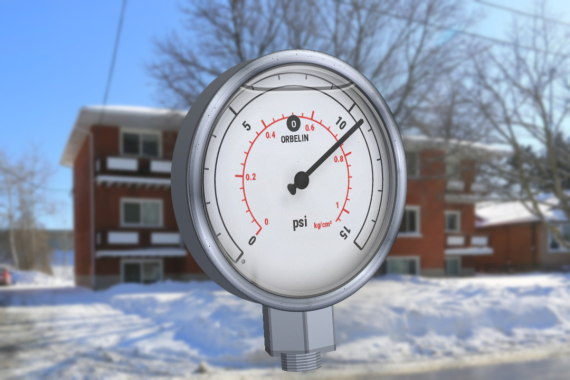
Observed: 10.5 psi
